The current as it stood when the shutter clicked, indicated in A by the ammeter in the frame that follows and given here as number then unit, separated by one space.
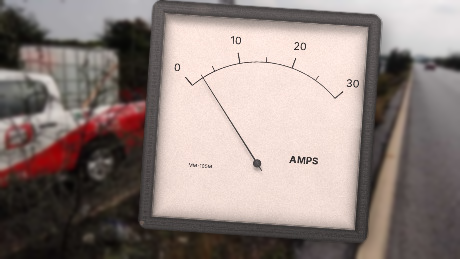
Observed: 2.5 A
